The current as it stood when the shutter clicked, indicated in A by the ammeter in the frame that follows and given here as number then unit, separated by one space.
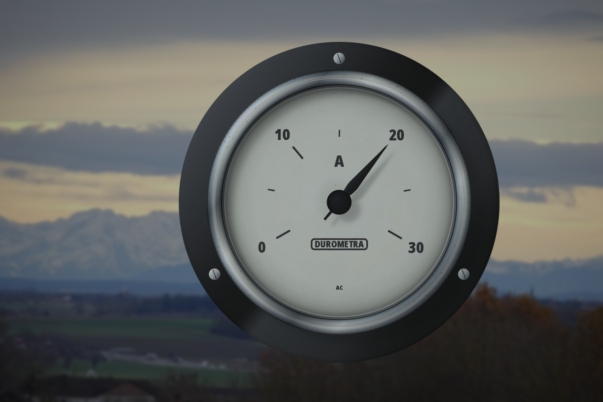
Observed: 20 A
